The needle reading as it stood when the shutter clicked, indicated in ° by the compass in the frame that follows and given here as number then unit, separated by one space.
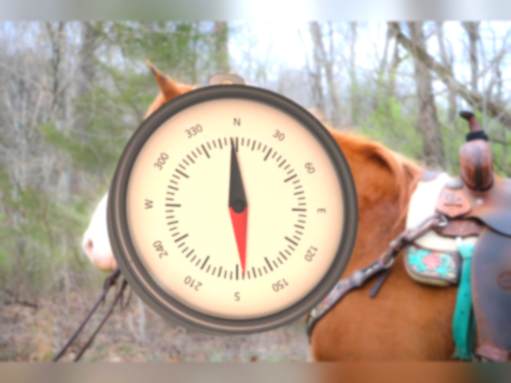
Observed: 175 °
